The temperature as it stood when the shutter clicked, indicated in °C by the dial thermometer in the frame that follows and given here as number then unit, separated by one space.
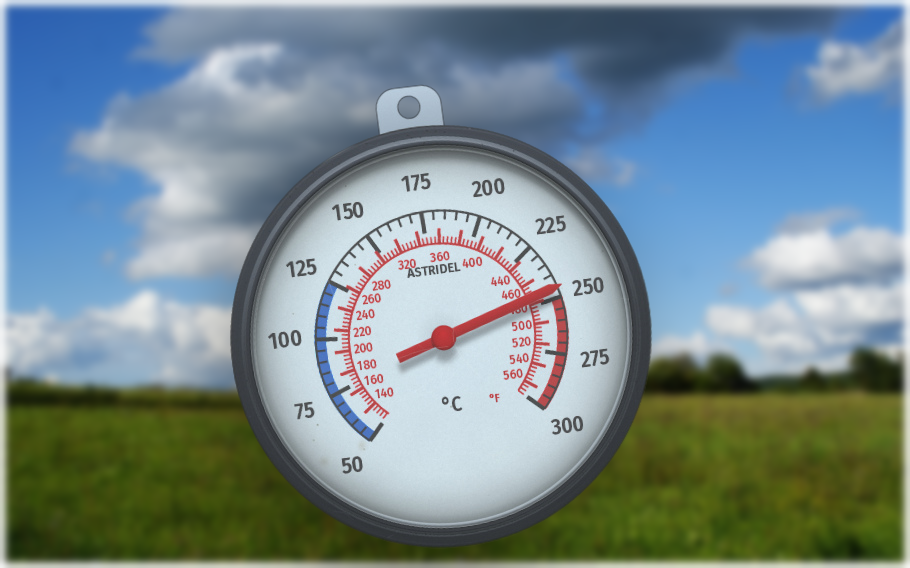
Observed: 245 °C
